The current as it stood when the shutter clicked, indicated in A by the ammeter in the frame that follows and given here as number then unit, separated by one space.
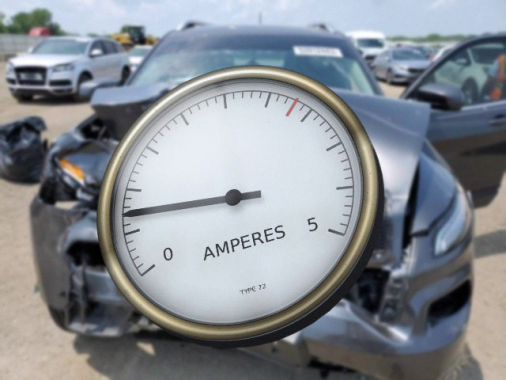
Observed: 0.7 A
